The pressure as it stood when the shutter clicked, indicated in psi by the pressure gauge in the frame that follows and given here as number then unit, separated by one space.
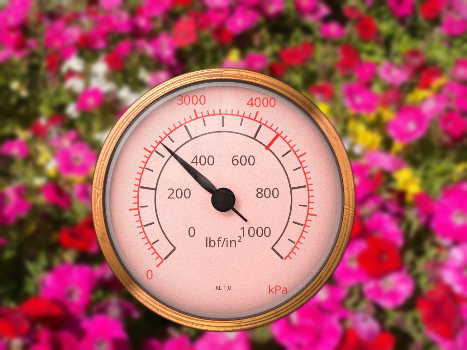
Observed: 325 psi
